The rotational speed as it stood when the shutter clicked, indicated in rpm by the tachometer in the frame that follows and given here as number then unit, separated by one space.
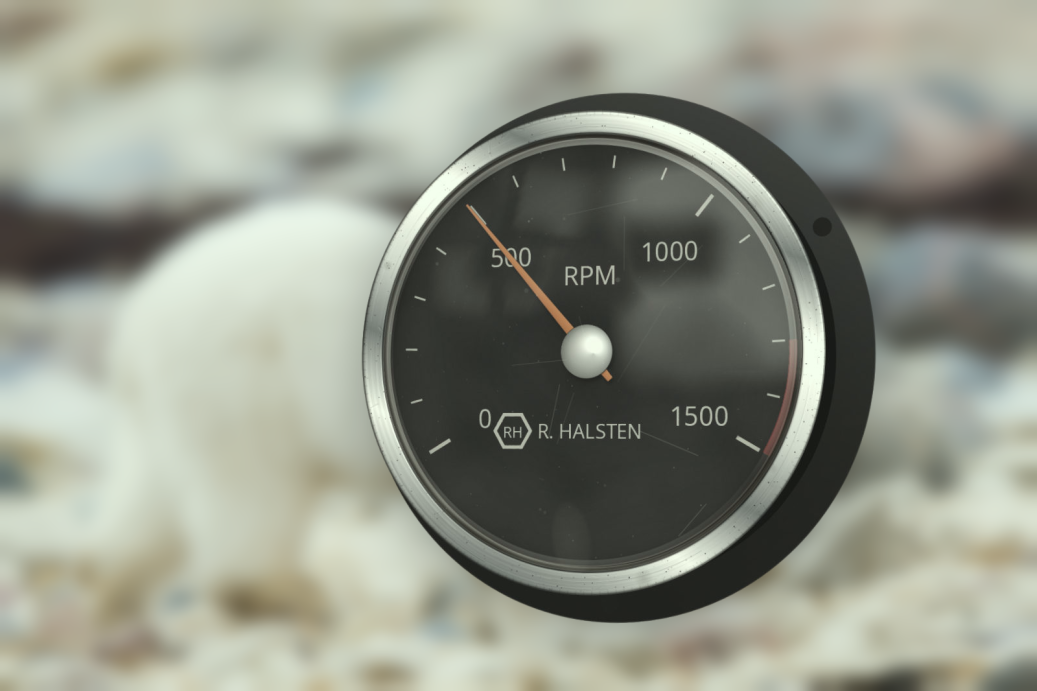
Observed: 500 rpm
